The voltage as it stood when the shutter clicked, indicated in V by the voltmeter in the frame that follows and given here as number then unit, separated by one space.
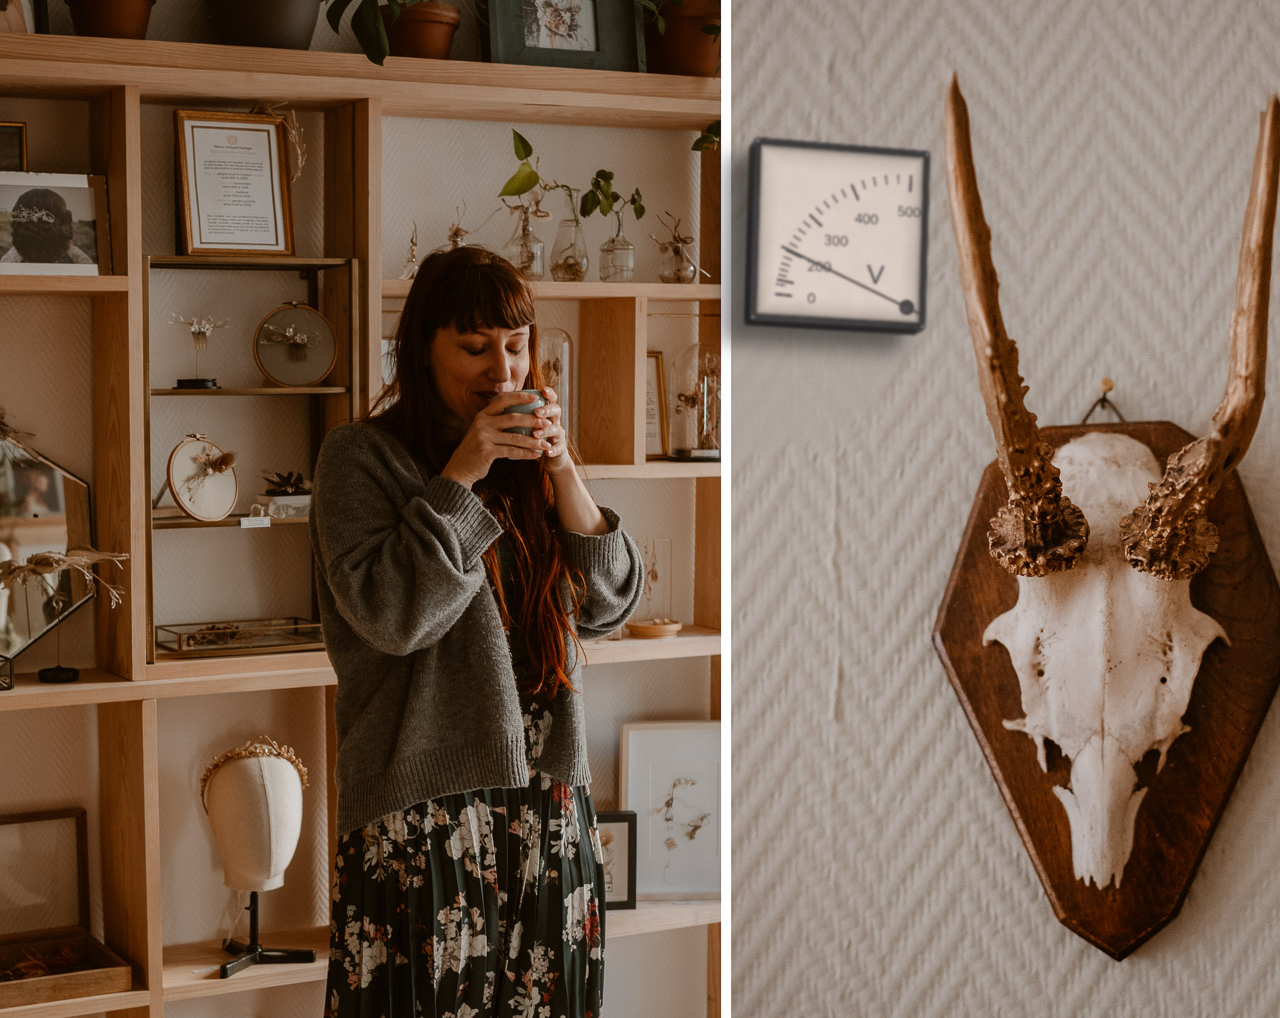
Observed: 200 V
